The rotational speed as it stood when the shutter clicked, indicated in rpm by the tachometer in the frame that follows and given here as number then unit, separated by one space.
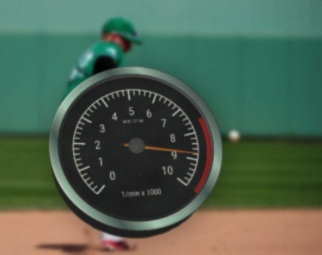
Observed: 8800 rpm
